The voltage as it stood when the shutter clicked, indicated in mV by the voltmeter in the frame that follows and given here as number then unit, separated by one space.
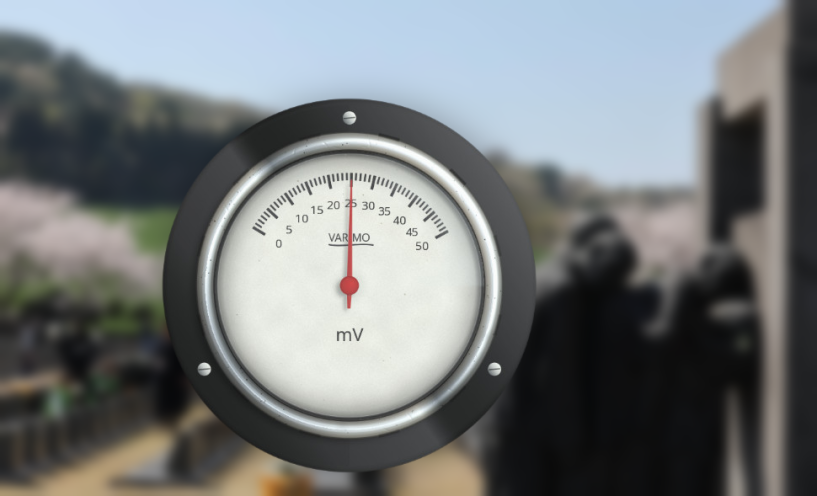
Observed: 25 mV
